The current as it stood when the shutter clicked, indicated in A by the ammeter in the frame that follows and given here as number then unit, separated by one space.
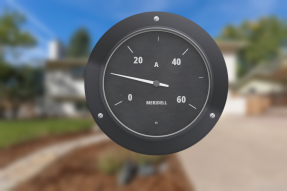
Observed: 10 A
